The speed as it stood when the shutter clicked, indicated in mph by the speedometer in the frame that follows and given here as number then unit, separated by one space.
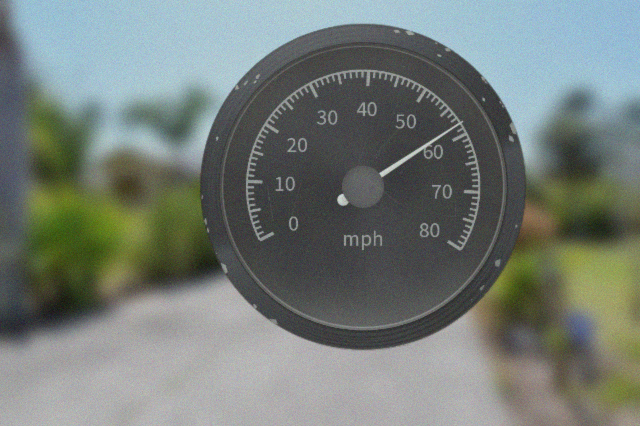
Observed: 58 mph
